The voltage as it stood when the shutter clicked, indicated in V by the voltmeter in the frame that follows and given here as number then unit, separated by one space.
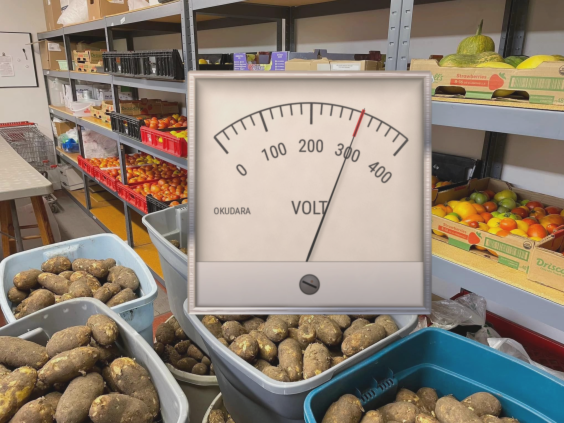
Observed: 300 V
